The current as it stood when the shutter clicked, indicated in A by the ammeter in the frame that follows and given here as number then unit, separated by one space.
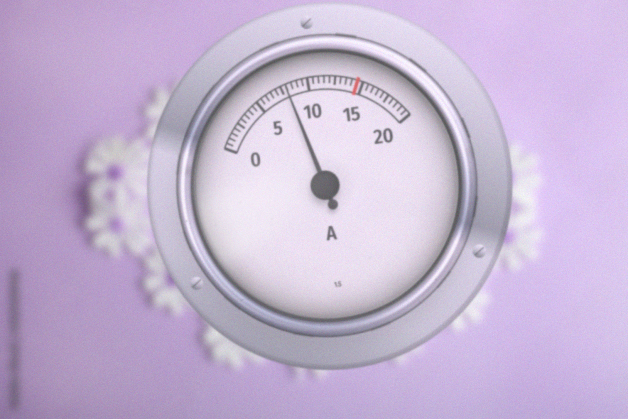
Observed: 8 A
